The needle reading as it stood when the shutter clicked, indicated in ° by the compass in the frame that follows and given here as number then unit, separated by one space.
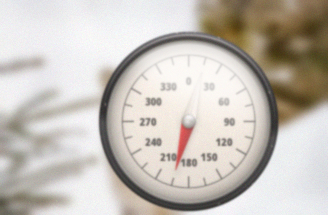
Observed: 195 °
